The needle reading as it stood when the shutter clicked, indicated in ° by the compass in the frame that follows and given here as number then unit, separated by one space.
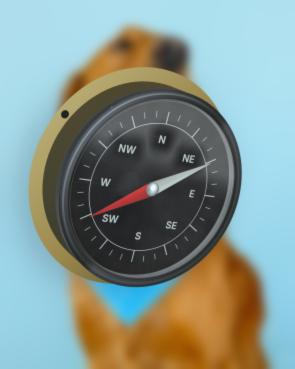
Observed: 240 °
